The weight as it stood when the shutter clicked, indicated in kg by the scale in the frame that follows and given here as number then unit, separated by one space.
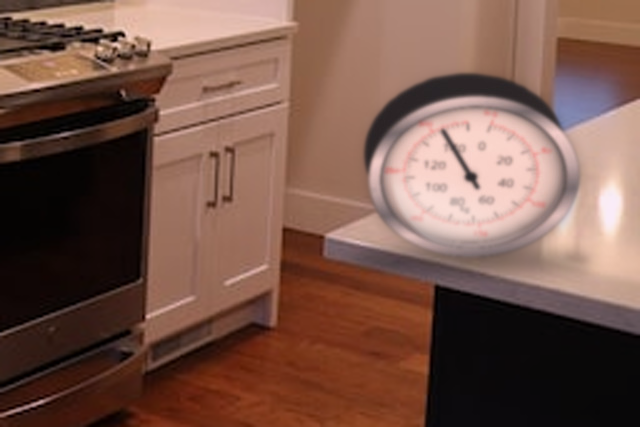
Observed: 140 kg
